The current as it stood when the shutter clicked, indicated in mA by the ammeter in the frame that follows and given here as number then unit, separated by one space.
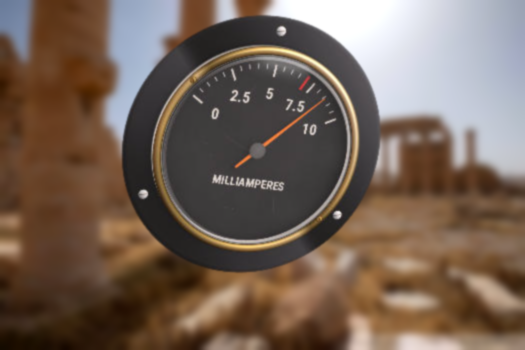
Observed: 8.5 mA
